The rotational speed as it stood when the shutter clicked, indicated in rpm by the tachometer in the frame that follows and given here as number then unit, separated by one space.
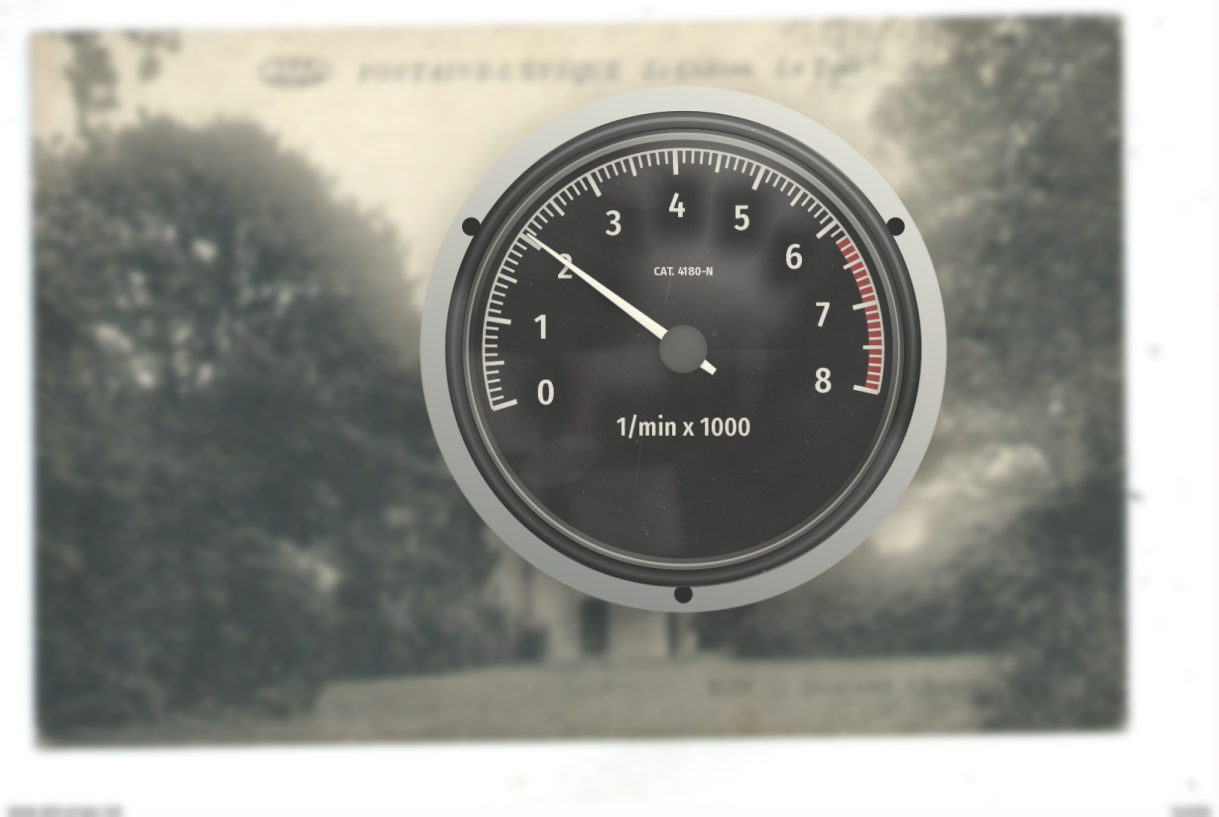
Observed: 2050 rpm
